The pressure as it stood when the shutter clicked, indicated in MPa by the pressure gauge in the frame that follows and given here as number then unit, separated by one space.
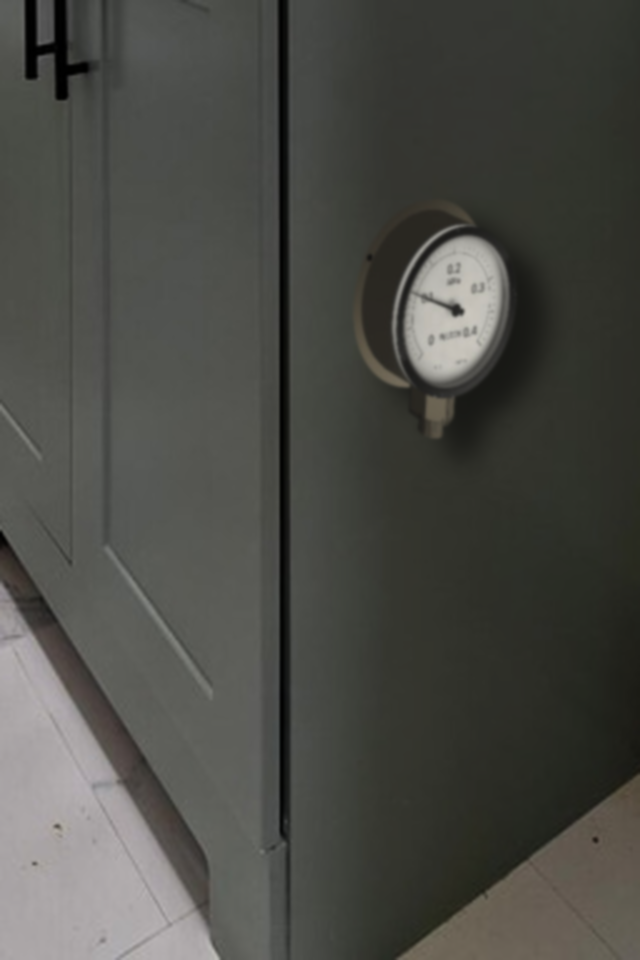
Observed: 0.1 MPa
